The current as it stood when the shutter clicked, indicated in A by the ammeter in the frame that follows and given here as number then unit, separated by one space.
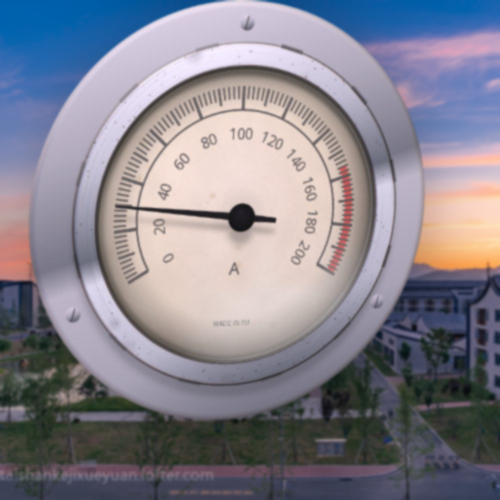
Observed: 30 A
